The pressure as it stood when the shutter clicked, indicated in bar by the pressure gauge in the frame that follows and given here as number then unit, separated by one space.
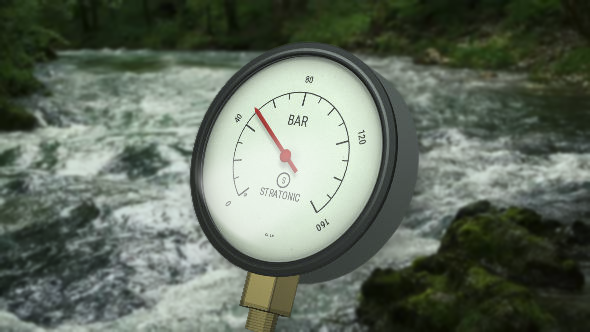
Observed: 50 bar
